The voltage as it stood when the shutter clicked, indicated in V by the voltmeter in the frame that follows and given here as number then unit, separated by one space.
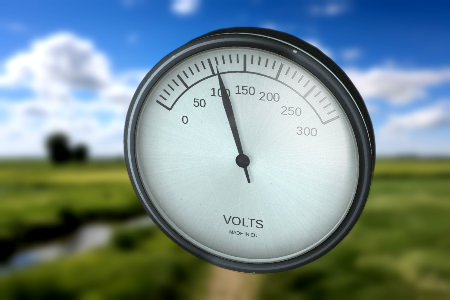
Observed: 110 V
